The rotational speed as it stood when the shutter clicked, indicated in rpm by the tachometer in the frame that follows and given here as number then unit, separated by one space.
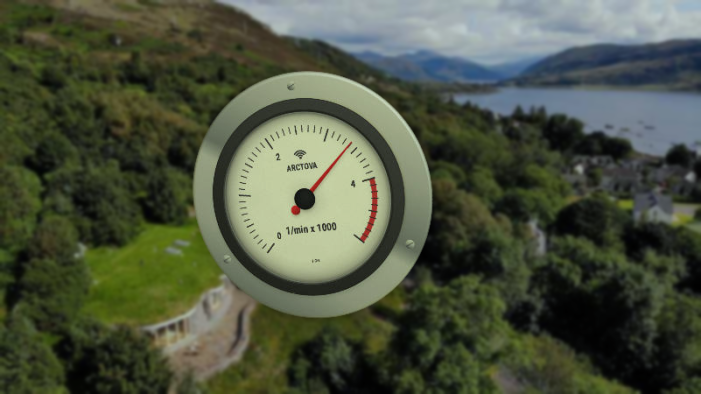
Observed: 3400 rpm
